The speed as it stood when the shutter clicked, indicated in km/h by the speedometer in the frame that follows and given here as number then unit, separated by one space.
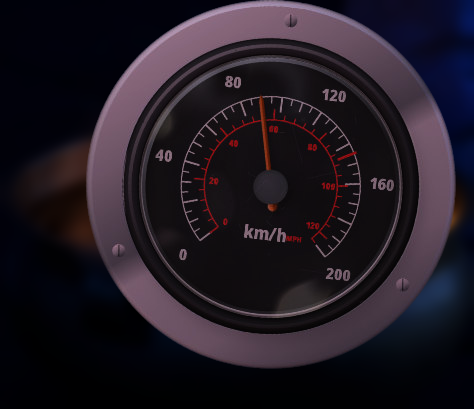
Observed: 90 km/h
